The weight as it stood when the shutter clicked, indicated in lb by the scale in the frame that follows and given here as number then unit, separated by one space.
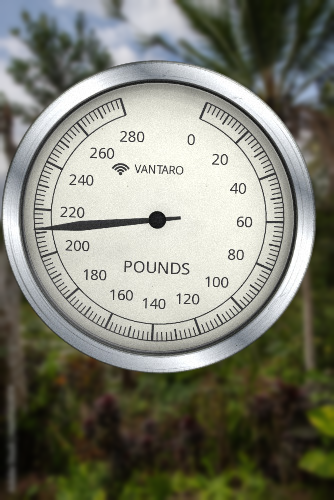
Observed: 212 lb
